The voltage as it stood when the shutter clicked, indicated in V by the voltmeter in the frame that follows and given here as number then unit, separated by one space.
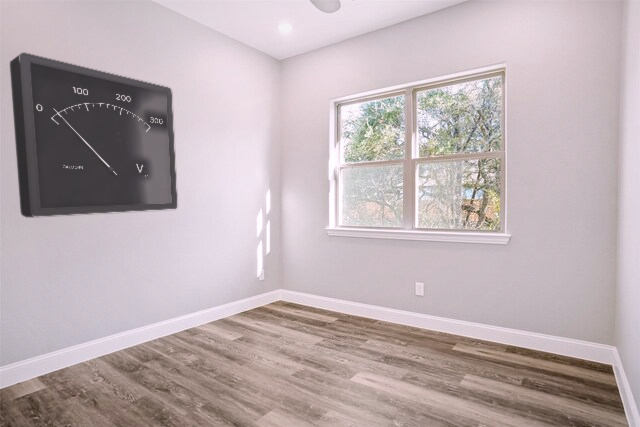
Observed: 20 V
